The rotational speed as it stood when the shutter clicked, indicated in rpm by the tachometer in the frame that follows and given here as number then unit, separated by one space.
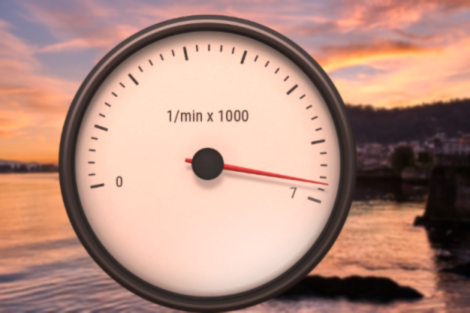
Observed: 6700 rpm
